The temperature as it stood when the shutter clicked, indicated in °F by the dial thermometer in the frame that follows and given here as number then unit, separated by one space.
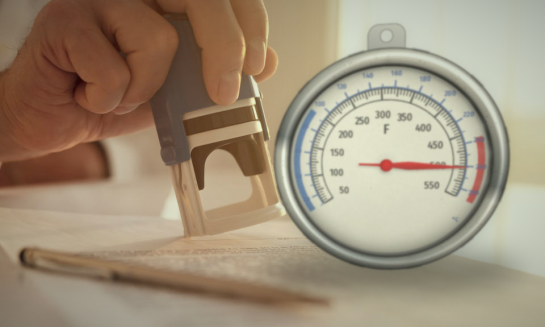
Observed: 500 °F
